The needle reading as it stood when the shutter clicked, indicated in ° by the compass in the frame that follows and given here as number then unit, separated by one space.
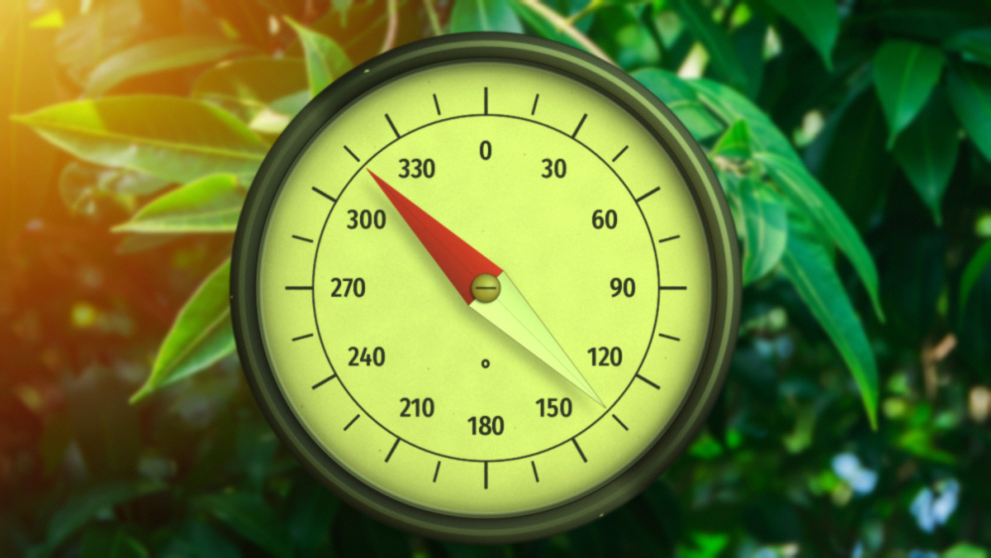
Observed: 315 °
